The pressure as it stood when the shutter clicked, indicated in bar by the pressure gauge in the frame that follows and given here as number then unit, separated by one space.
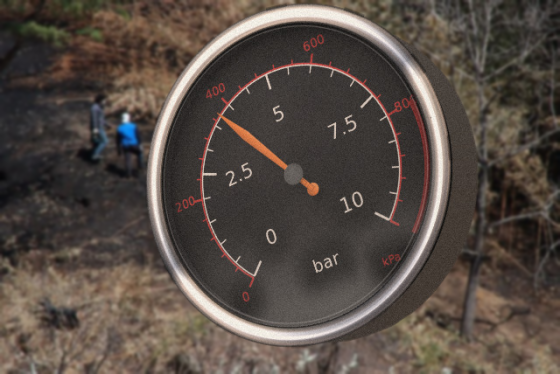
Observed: 3.75 bar
